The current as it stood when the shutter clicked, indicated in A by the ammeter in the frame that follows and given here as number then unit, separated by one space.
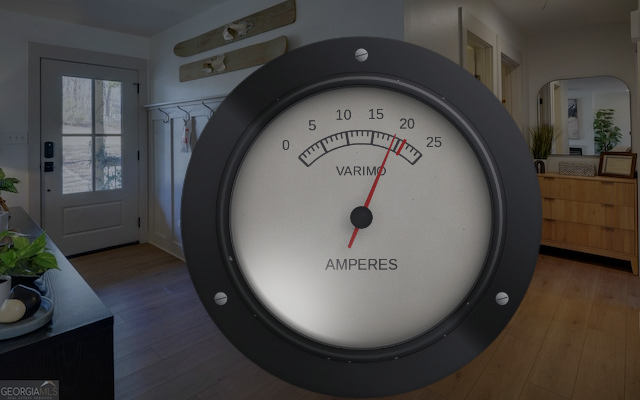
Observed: 19 A
